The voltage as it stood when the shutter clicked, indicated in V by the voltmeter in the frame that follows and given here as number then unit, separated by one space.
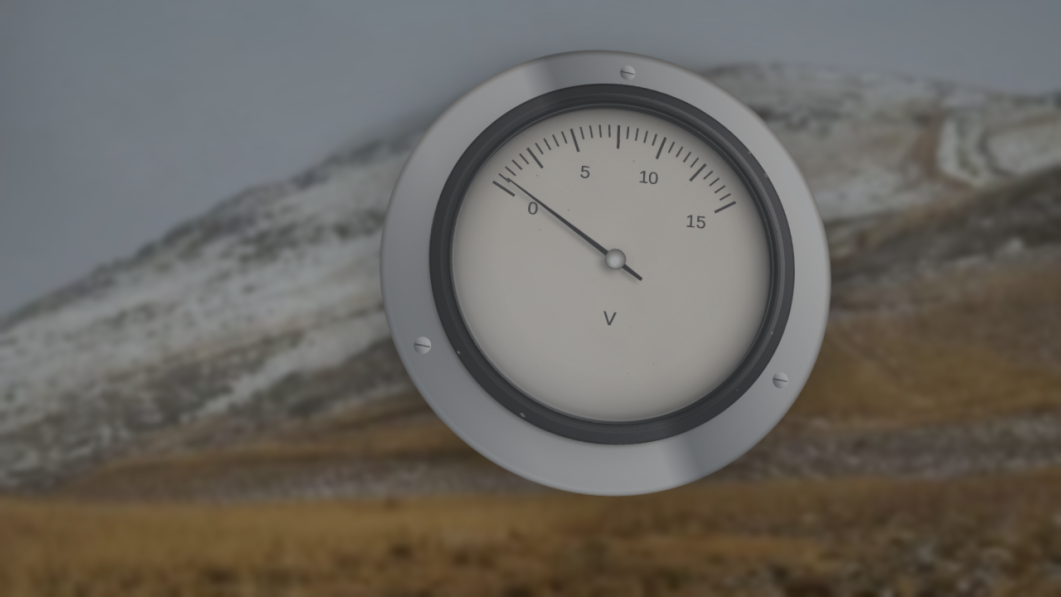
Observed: 0.5 V
